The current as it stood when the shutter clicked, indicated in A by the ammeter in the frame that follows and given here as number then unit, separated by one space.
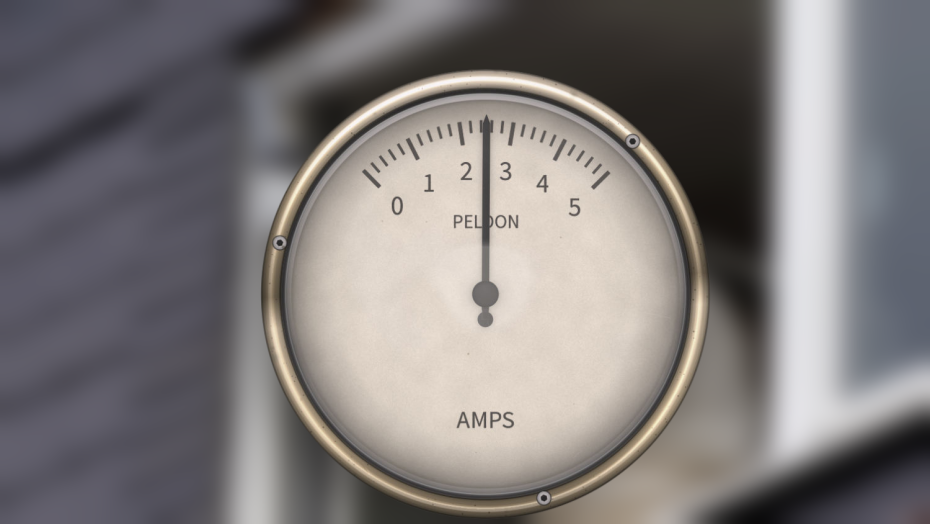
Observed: 2.5 A
